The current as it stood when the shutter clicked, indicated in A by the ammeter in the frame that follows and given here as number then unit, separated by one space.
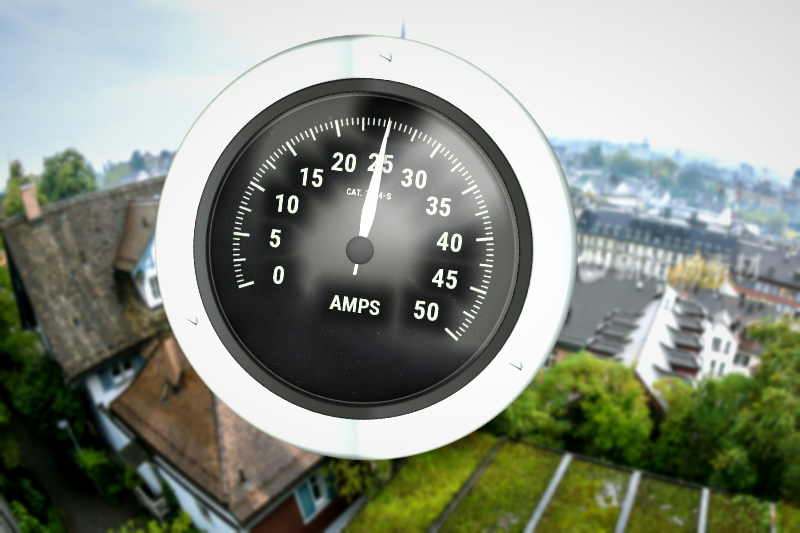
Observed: 25 A
